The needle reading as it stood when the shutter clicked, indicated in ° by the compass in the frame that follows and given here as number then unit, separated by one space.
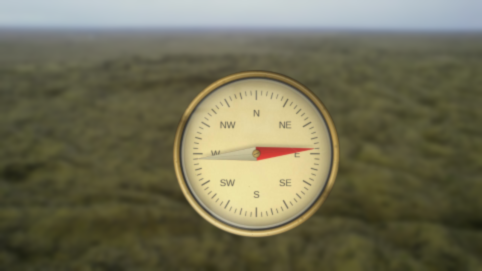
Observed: 85 °
